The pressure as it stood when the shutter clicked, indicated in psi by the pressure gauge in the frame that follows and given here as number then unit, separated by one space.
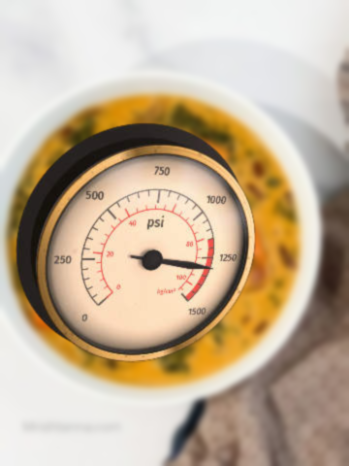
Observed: 1300 psi
